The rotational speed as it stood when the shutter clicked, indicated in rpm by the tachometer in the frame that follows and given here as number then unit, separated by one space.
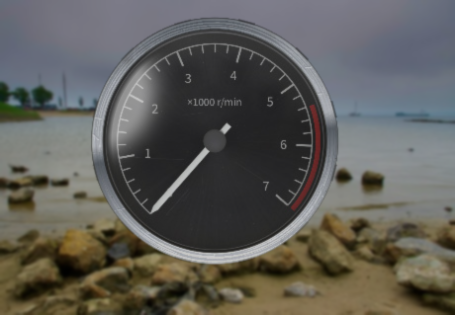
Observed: 0 rpm
